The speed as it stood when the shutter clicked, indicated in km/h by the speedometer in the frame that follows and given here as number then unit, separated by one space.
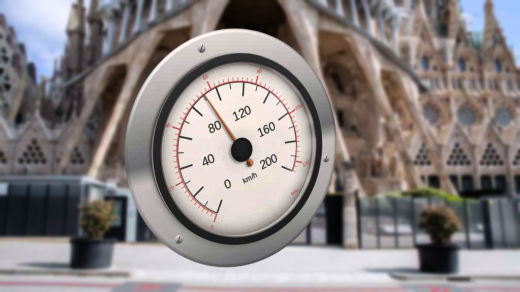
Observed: 90 km/h
